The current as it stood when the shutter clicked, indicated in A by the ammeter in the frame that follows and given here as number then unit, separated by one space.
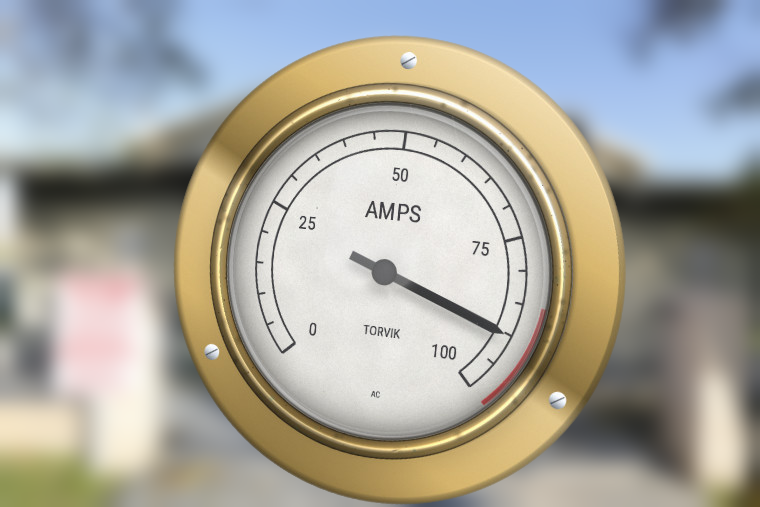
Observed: 90 A
